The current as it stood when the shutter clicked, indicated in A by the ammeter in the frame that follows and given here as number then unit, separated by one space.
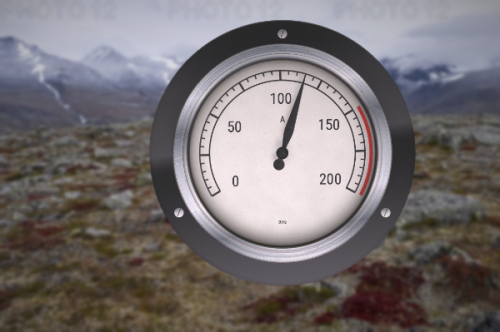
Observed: 115 A
